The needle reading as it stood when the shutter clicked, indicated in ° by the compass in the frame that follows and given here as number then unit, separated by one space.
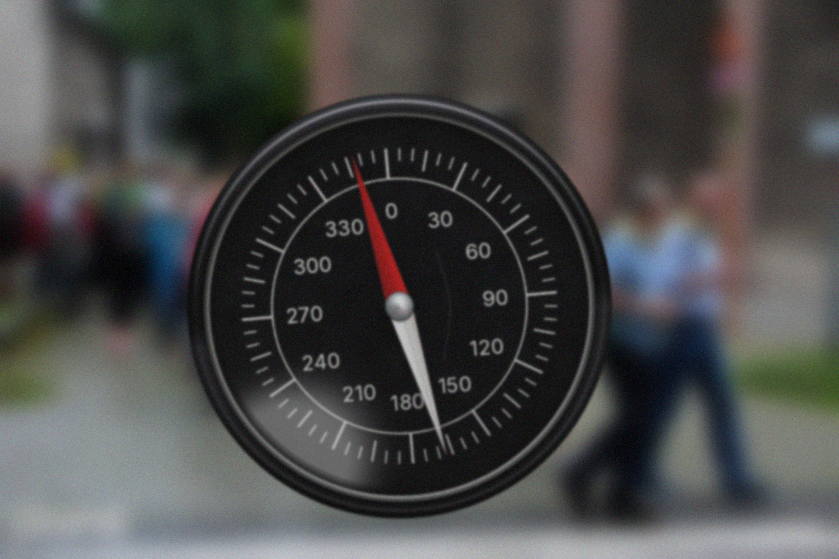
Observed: 347.5 °
